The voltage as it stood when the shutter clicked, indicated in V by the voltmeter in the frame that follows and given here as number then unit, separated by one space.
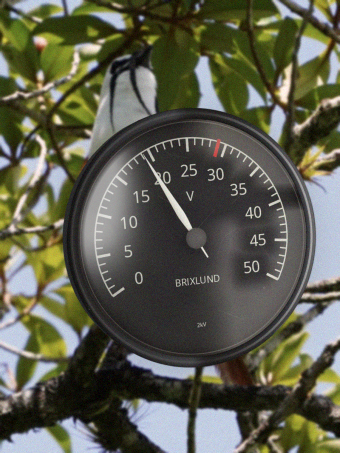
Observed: 19 V
